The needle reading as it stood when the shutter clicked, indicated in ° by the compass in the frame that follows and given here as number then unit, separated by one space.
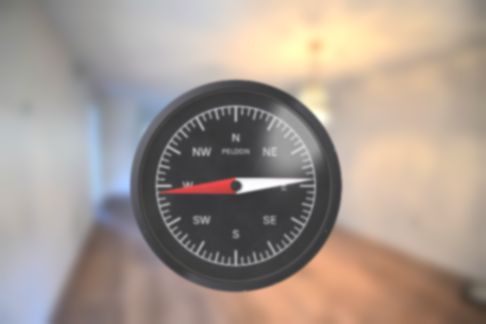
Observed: 265 °
